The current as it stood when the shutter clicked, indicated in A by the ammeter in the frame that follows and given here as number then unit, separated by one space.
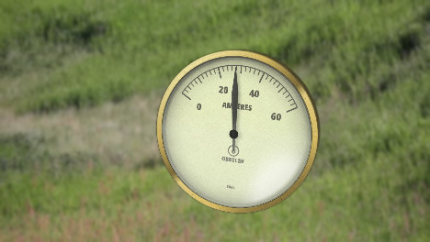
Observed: 28 A
